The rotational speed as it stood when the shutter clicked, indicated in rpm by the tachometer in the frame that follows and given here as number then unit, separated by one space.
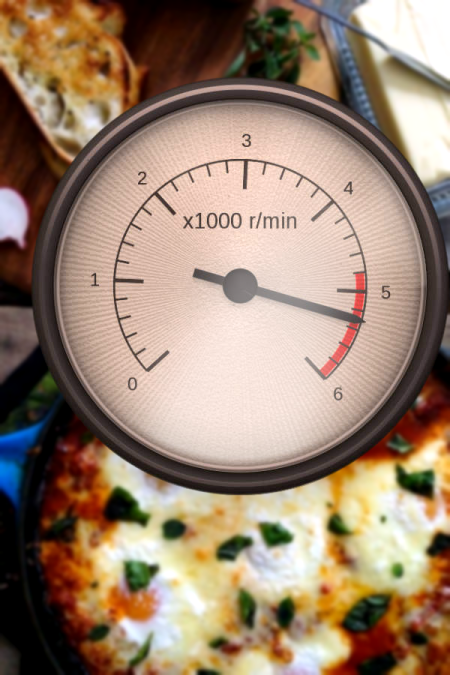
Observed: 5300 rpm
